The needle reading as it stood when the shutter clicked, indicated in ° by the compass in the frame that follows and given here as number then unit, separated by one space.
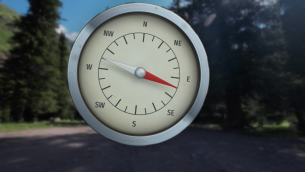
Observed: 105 °
